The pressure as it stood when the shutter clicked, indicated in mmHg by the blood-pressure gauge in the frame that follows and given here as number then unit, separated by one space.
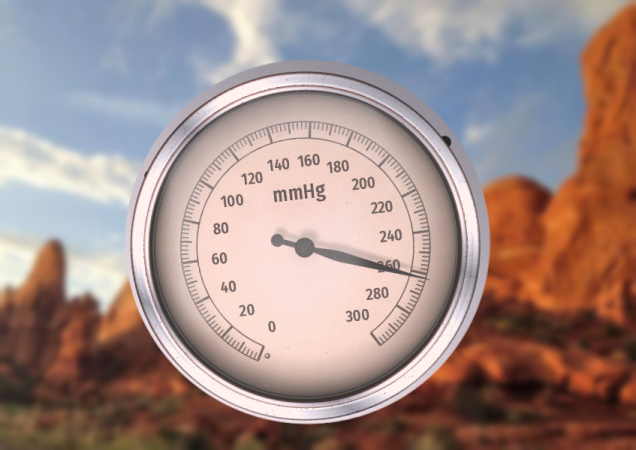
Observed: 262 mmHg
